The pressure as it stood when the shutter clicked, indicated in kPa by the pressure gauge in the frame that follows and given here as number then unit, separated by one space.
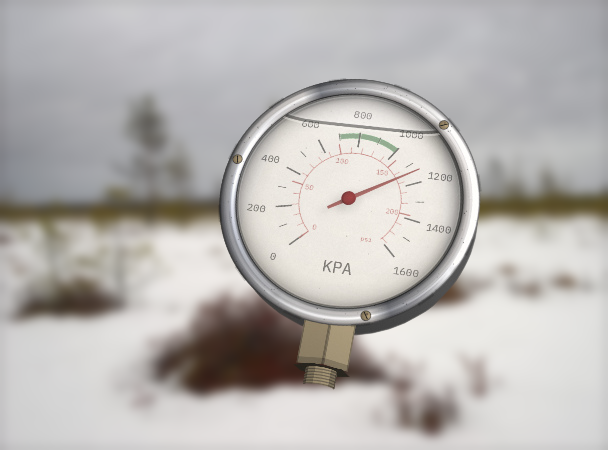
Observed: 1150 kPa
